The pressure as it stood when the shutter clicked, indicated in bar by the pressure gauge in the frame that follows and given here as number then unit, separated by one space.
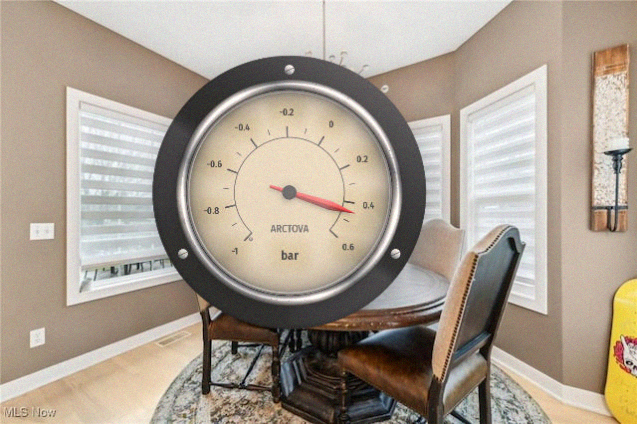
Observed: 0.45 bar
